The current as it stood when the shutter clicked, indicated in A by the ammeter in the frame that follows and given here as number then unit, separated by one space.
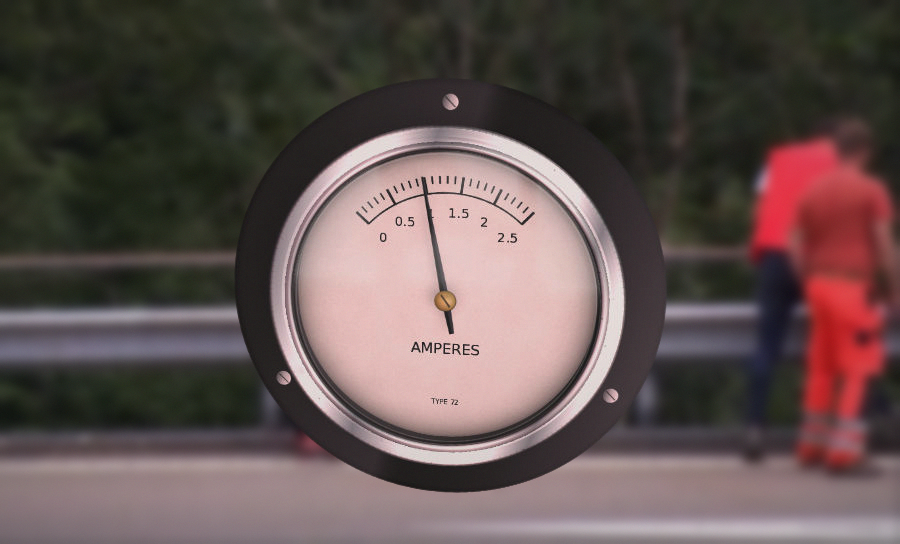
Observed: 1 A
